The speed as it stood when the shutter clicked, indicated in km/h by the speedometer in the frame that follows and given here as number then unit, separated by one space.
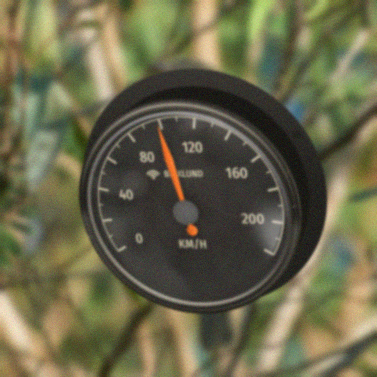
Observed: 100 km/h
